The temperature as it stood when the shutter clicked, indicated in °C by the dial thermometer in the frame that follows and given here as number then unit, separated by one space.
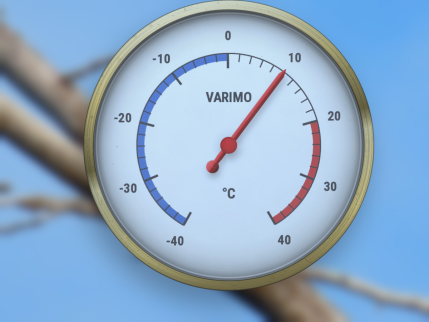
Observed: 10 °C
